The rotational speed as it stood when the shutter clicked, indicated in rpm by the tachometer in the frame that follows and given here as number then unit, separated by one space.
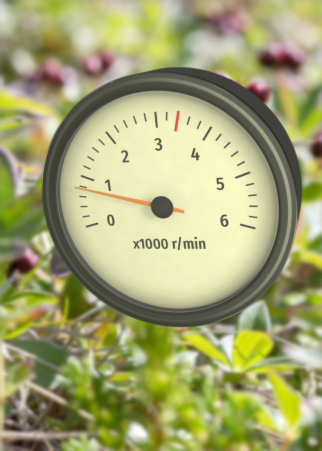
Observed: 800 rpm
